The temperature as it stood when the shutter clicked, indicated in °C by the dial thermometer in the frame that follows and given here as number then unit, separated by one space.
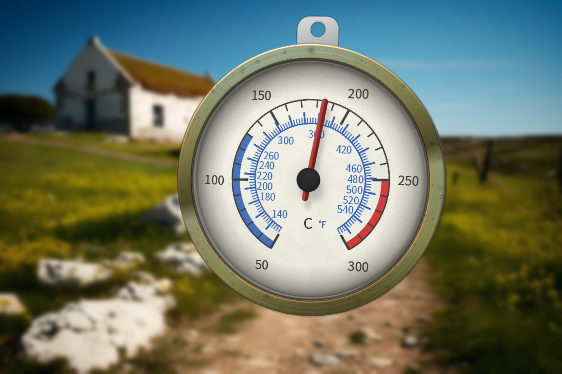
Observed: 185 °C
